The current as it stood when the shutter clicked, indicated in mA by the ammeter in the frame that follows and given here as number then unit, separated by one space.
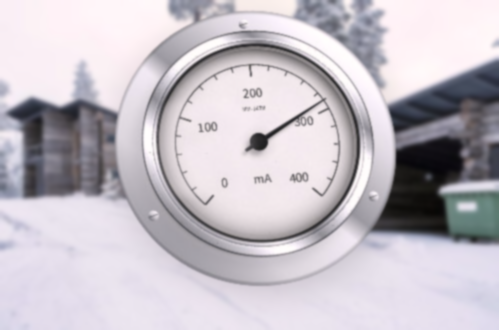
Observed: 290 mA
